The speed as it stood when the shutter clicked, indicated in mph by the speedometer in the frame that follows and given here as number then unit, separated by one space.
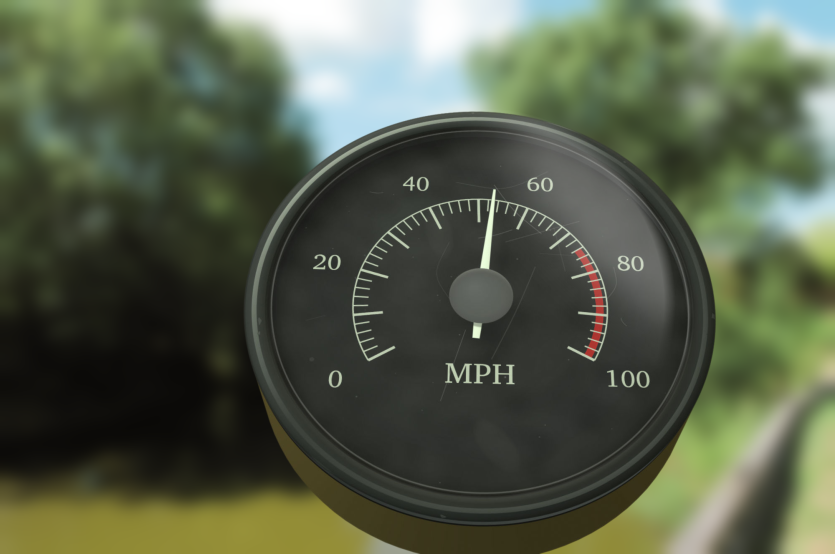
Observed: 53 mph
